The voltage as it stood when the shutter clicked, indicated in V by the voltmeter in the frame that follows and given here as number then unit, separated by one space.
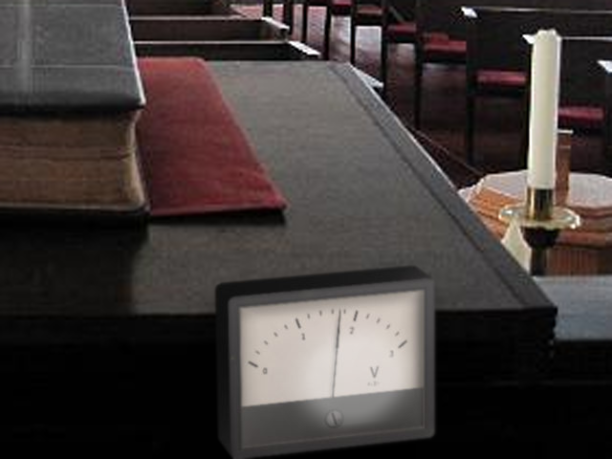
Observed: 1.7 V
